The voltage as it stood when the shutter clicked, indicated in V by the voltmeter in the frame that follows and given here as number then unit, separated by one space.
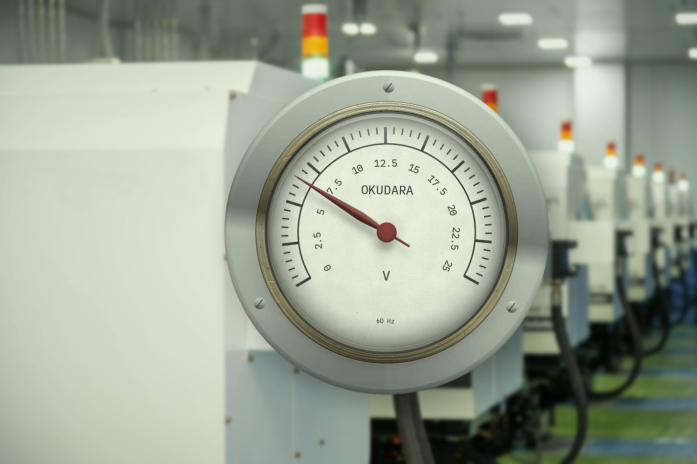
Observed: 6.5 V
